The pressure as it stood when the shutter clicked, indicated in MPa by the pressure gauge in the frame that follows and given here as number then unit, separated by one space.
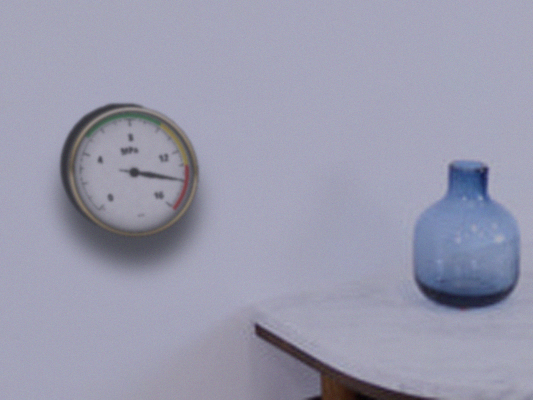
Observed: 14 MPa
